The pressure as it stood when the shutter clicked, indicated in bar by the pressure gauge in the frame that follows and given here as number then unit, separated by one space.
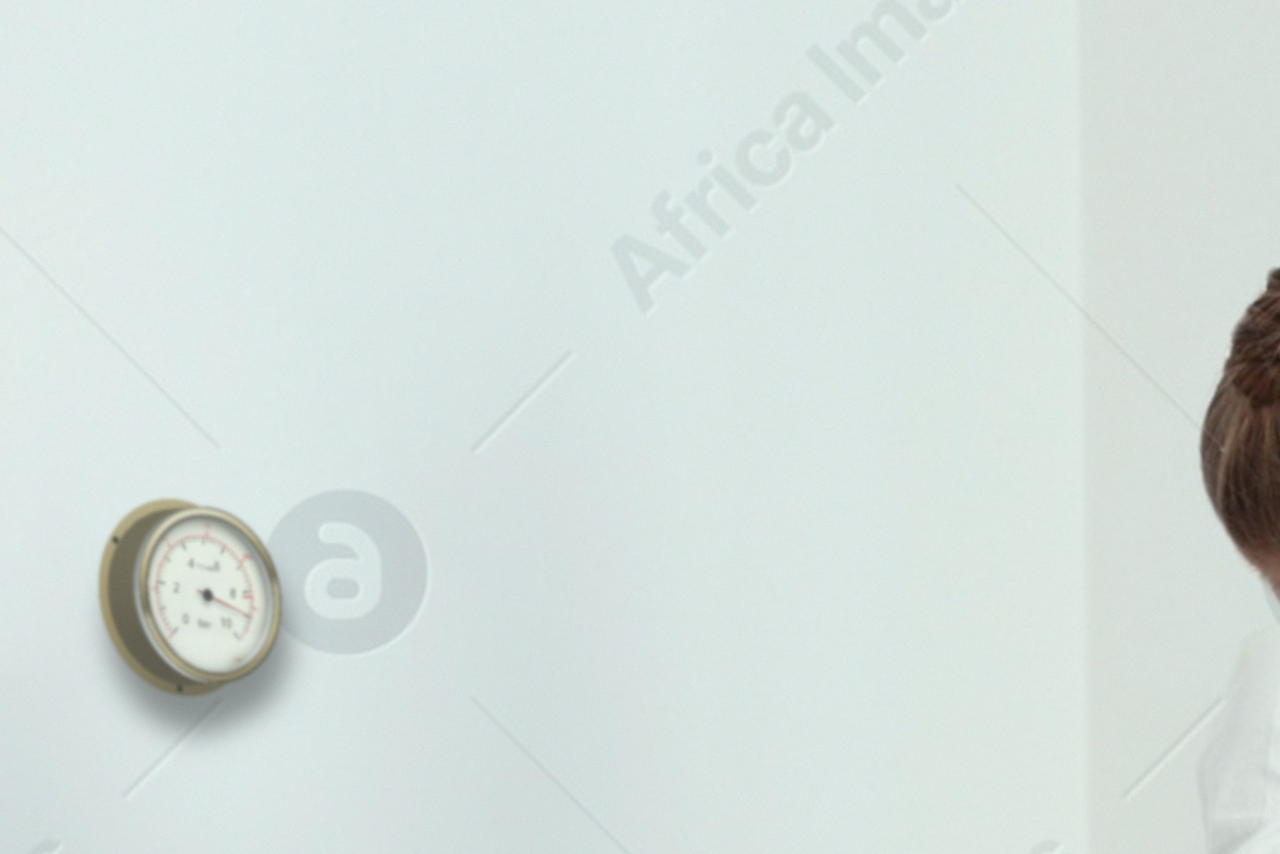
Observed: 9 bar
